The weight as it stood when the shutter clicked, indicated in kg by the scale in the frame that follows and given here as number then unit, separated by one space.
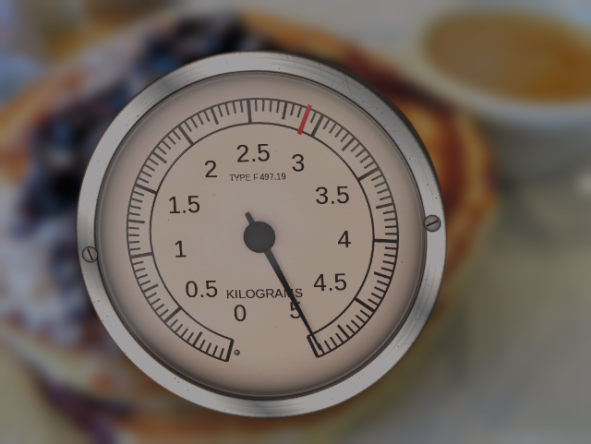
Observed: 4.95 kg
